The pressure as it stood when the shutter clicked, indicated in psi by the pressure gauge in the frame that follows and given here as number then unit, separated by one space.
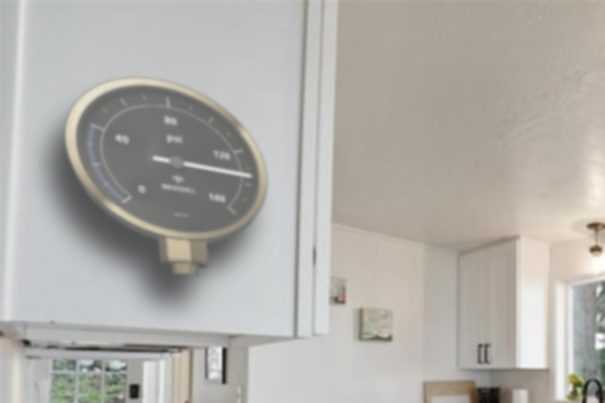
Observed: 135 psi
